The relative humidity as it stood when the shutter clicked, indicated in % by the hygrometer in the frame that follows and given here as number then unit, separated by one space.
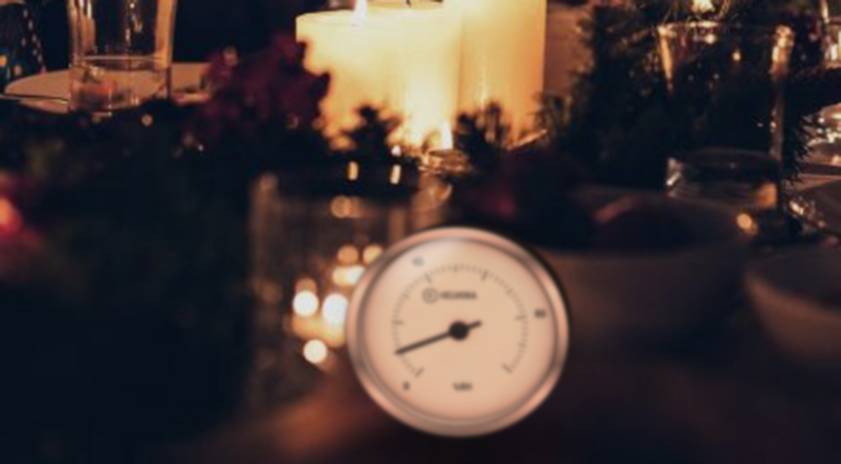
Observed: 10 %
